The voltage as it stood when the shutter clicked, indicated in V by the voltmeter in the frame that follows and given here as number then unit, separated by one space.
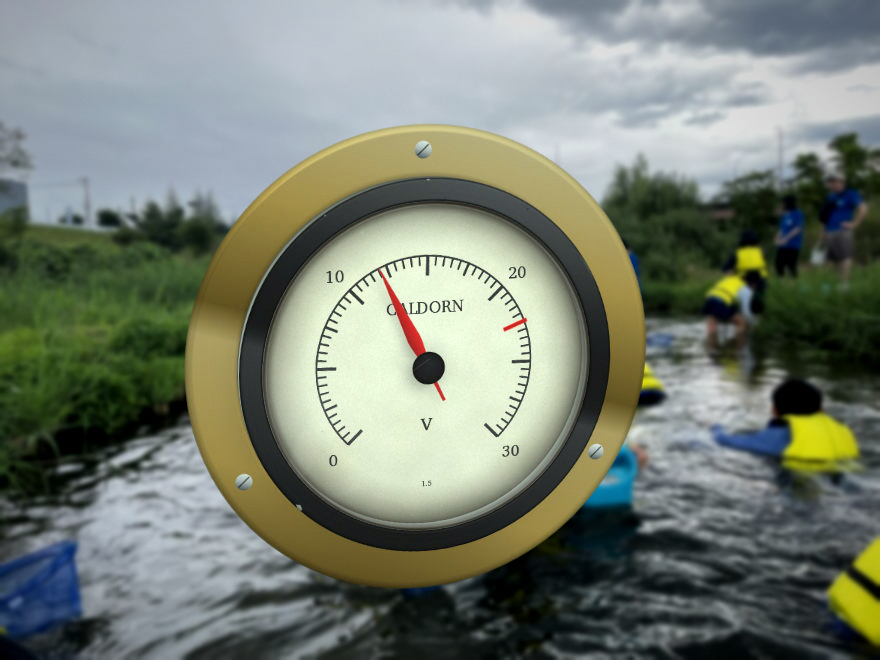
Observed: 12 V
